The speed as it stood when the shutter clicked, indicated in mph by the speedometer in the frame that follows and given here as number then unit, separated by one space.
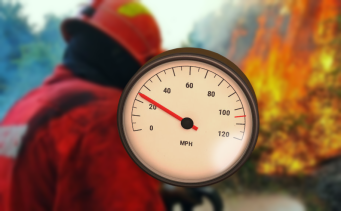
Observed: 25 mph
